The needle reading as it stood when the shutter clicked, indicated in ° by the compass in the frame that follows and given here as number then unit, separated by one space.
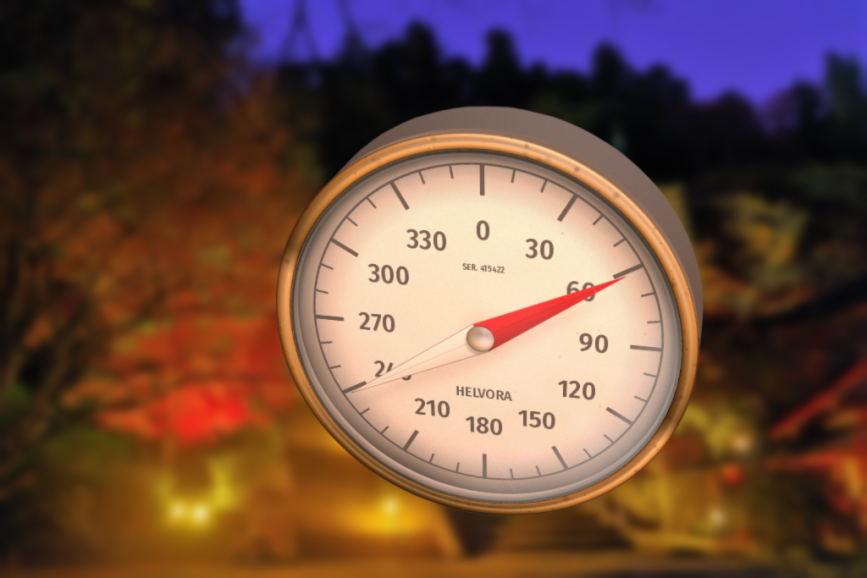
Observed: 60 °
